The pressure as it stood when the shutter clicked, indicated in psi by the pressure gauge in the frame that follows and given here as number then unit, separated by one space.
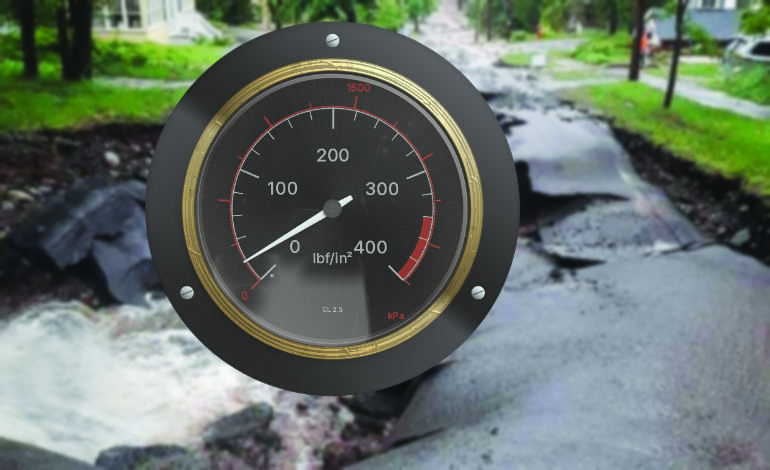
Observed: 20 psi
